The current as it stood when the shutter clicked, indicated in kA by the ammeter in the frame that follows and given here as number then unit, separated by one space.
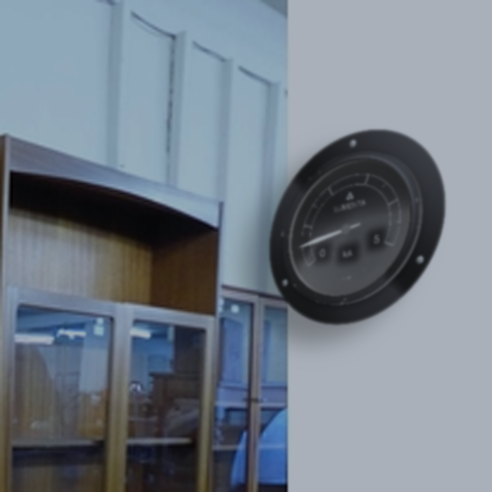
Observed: 0.5 kA
